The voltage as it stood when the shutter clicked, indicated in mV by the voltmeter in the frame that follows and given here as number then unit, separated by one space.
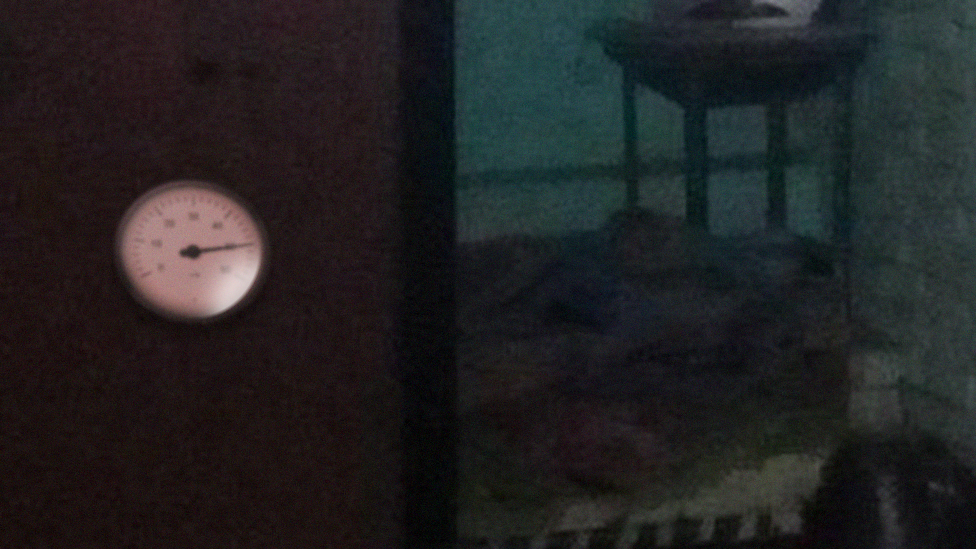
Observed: 50 mV
